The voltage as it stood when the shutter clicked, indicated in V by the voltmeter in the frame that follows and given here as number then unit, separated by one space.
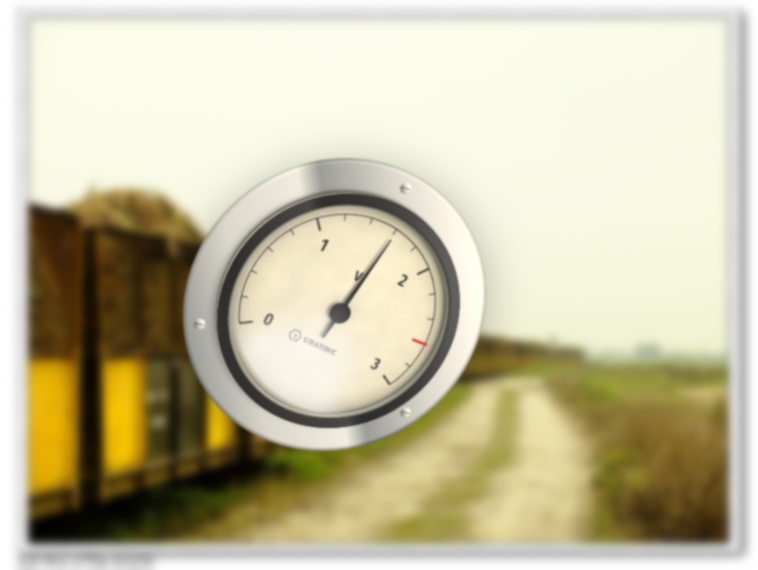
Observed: 1.6 V
